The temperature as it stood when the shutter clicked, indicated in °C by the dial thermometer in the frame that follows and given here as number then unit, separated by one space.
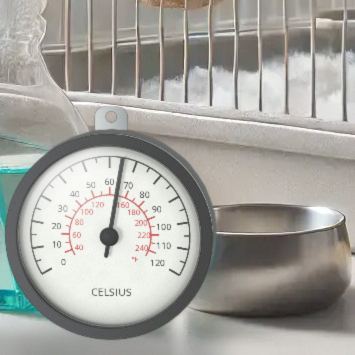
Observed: 65 °C
